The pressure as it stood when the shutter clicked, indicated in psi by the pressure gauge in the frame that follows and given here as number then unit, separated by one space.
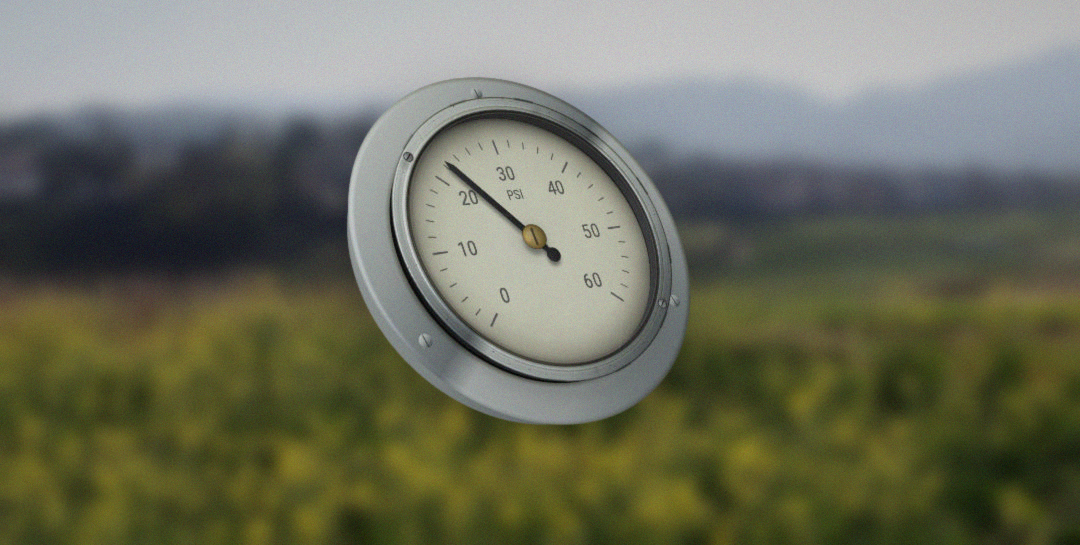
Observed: 22 psi
